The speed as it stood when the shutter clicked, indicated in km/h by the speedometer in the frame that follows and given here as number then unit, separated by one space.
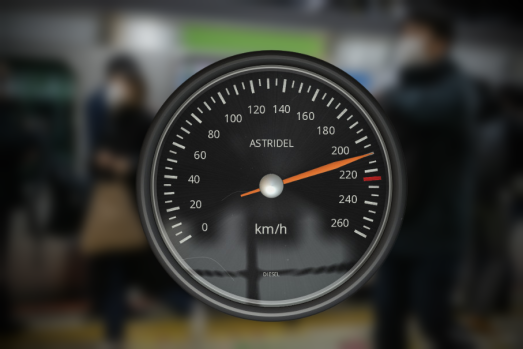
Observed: 210 km/h
